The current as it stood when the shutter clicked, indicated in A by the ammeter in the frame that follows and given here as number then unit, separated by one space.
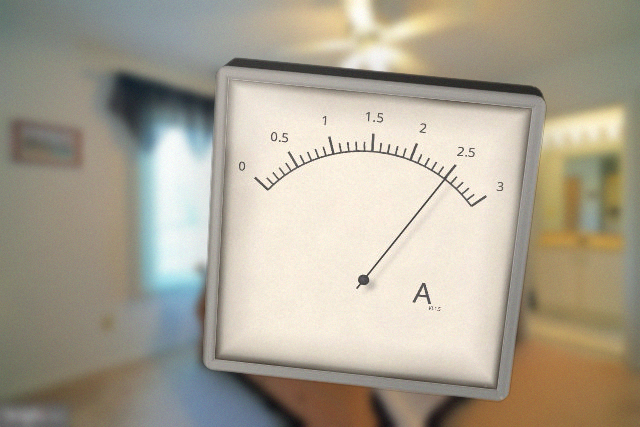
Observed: 2.5 A
